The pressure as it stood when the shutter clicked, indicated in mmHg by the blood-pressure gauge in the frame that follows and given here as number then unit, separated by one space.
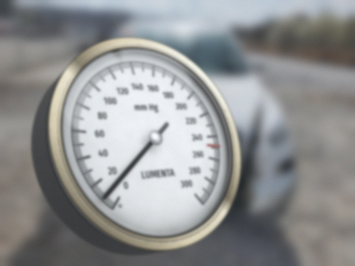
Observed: 10 mmHg
